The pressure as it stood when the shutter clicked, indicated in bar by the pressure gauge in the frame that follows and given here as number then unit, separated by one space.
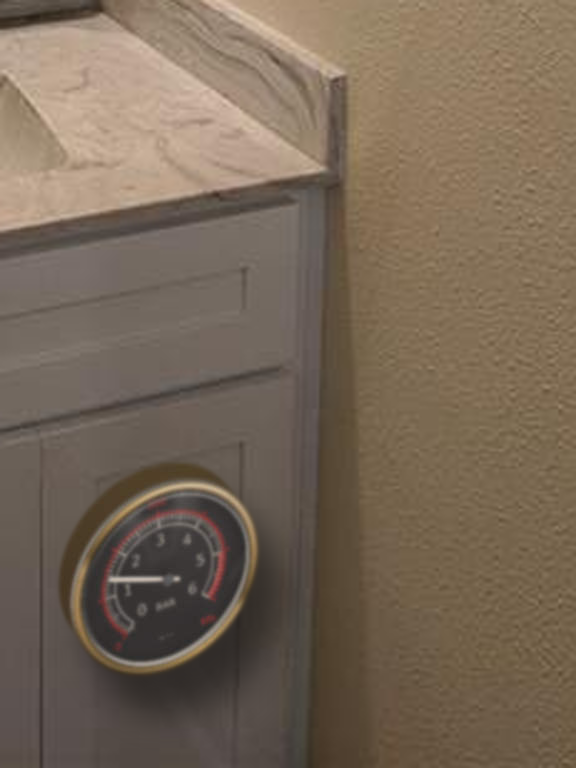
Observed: 1.5 bar
